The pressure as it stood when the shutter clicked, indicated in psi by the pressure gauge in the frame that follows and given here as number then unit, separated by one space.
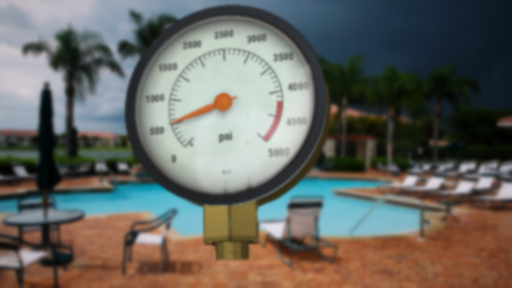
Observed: 500 psi
